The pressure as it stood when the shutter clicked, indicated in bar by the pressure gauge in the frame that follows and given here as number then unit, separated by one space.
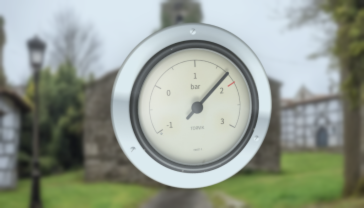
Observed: 1.75 bar
